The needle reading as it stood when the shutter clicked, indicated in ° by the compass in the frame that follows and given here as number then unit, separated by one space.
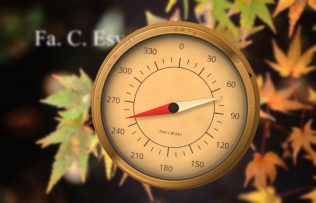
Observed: 250 °
